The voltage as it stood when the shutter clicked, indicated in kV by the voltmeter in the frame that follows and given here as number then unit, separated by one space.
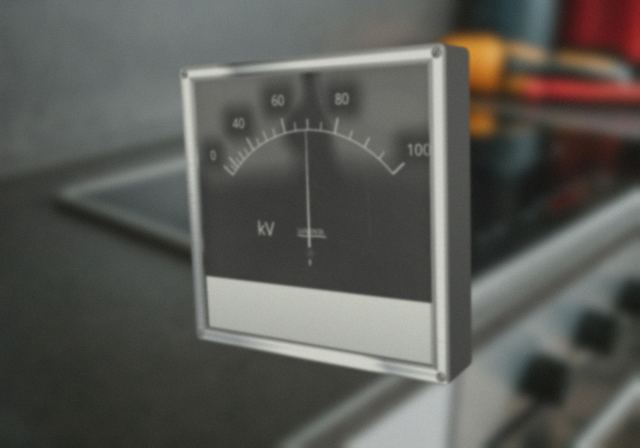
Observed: 70 kV
